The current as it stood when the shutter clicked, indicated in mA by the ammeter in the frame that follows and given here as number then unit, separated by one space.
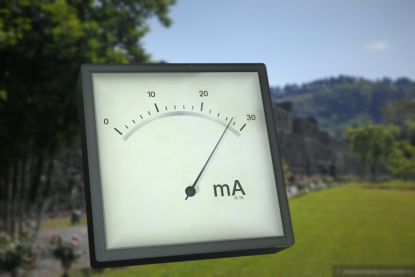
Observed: 27 mA
